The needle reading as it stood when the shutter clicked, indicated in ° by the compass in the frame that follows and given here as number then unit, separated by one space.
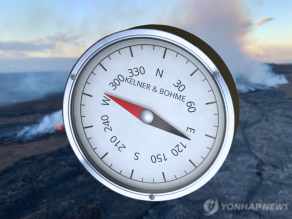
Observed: 280 °
